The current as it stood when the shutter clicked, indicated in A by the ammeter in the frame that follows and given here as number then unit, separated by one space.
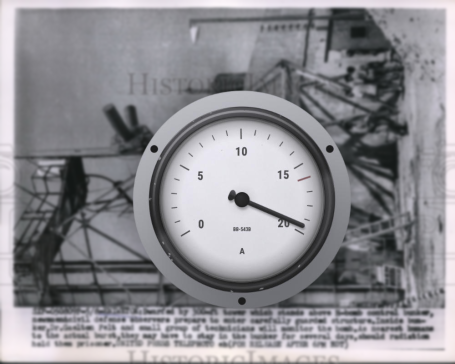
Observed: 19.5 A
